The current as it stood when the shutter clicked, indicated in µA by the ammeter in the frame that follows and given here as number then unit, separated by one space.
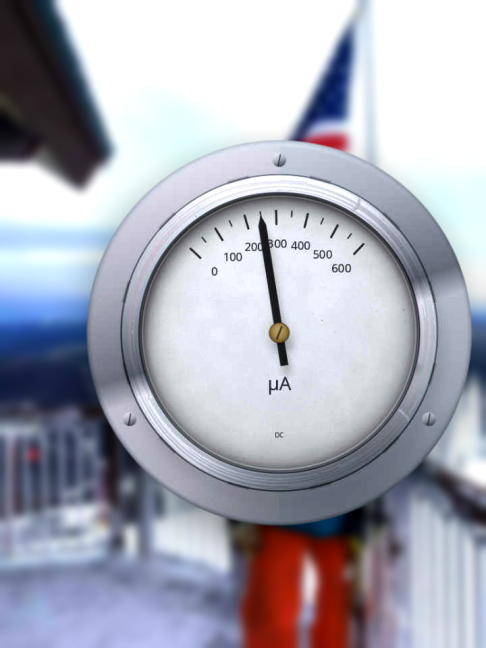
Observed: 250 µA
